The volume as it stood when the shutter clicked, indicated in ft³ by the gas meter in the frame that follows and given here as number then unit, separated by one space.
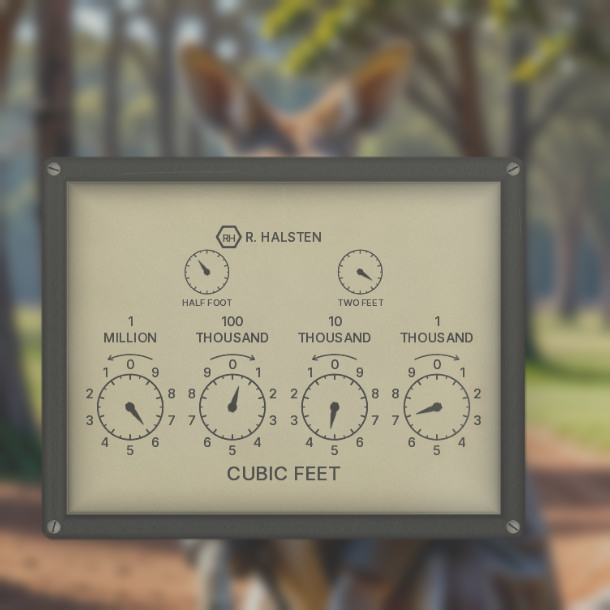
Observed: 604700 ft³
